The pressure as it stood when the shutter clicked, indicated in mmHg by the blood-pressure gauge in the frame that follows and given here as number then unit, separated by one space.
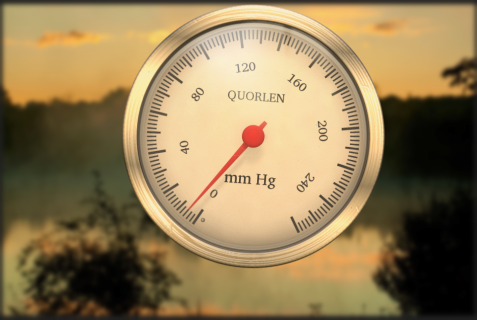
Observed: 6 mmHg
